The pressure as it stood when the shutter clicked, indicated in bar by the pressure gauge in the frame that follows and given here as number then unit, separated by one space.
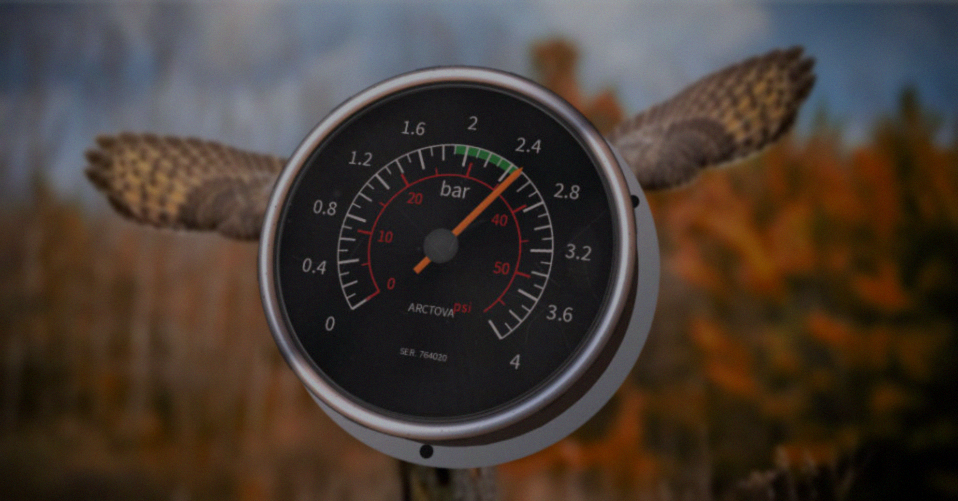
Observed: 2.5 bar
